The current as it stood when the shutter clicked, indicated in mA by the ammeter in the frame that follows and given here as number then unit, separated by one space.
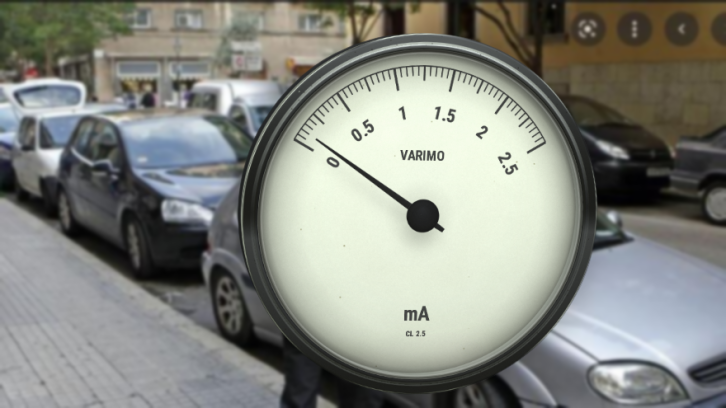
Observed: 0.1 mA
